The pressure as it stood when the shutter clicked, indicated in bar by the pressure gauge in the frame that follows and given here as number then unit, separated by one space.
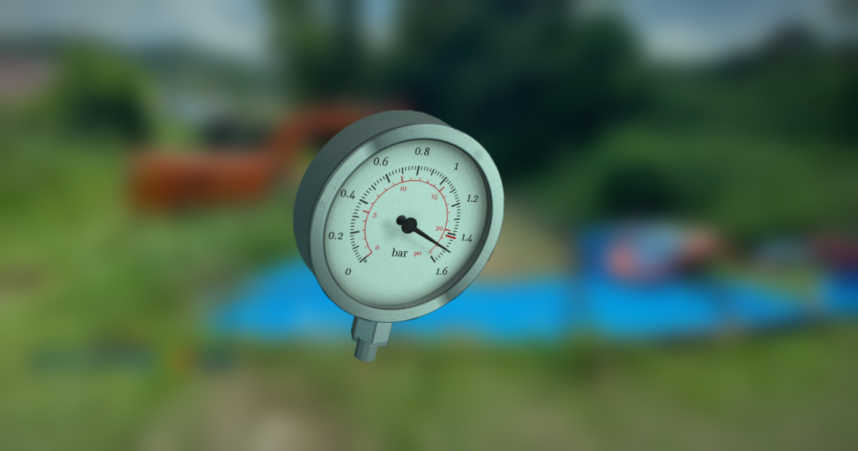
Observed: 1.5 bar
